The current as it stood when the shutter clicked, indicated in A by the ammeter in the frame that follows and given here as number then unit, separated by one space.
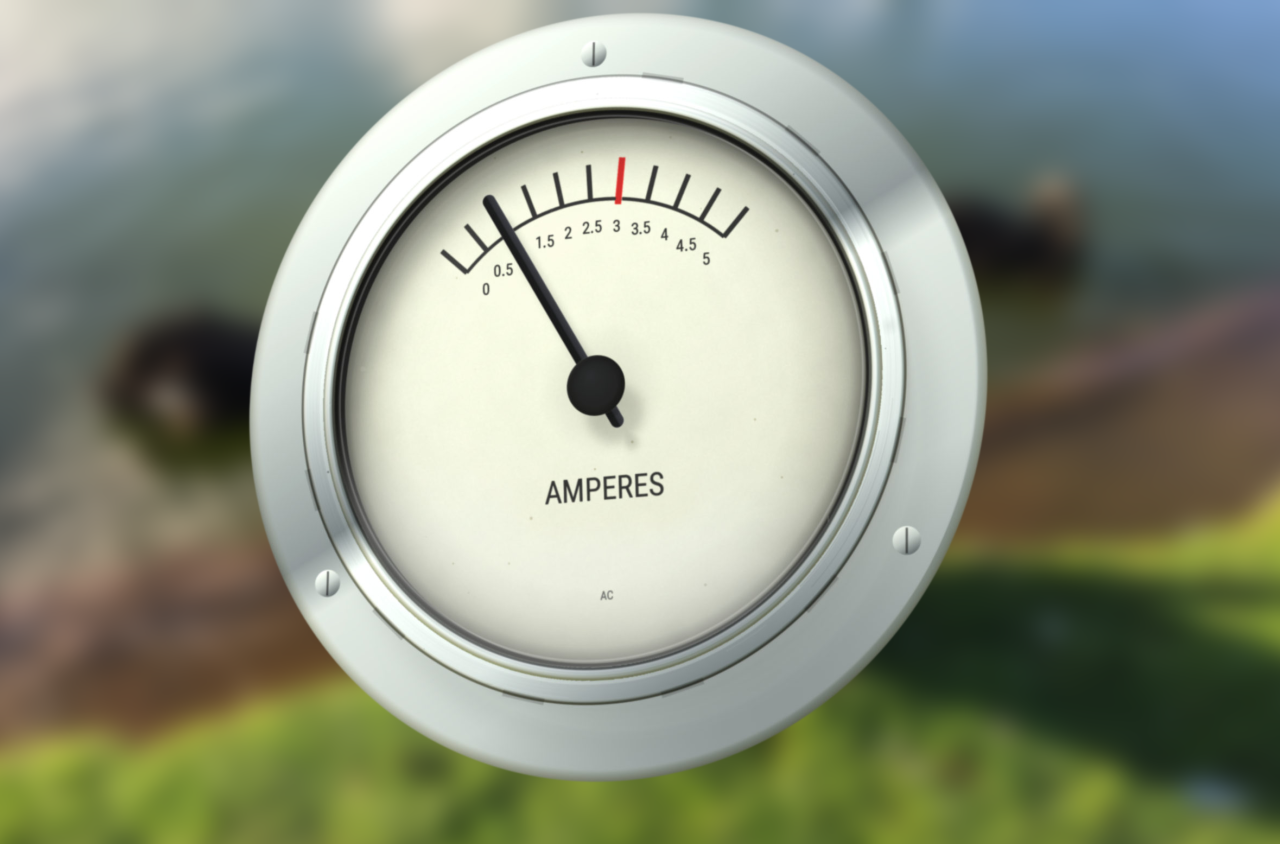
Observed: 1 A
